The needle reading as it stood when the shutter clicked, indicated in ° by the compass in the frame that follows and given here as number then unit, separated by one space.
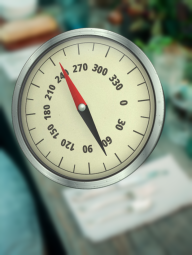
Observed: 247.5 °
